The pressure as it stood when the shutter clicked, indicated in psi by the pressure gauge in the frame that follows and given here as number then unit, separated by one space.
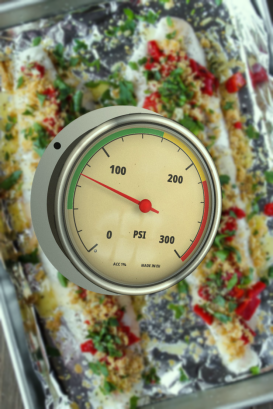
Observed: 70 psi
